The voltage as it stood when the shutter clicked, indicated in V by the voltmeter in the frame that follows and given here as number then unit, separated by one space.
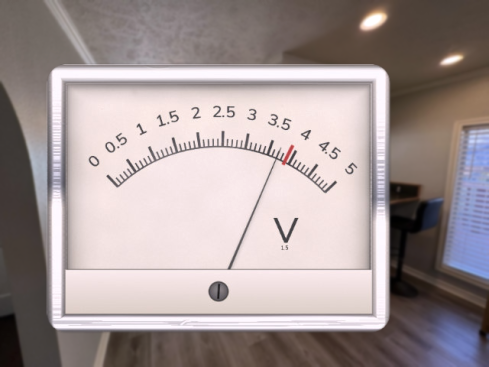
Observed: 3.7 V
